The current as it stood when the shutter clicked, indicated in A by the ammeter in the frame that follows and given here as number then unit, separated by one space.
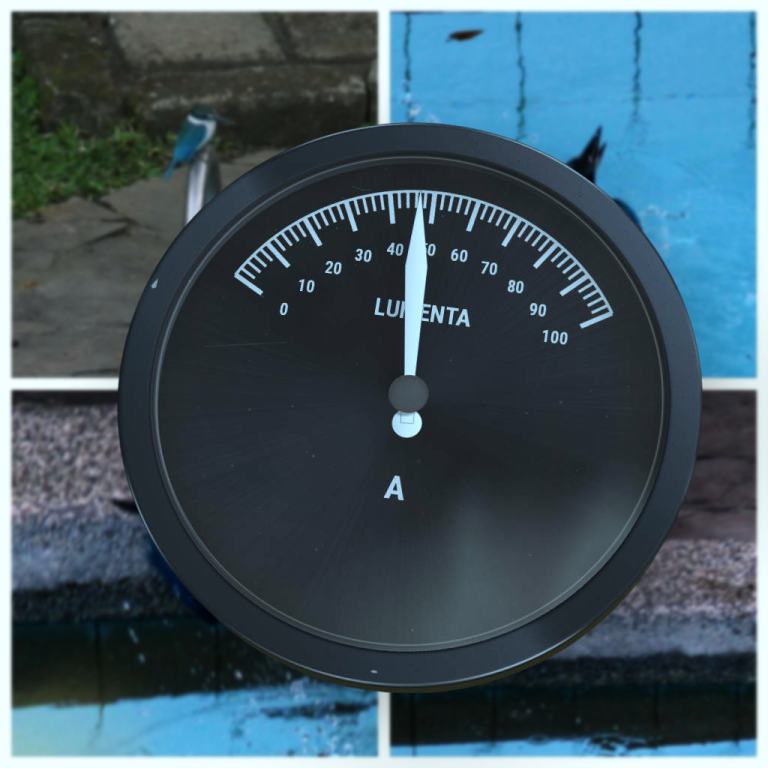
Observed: 47 A
